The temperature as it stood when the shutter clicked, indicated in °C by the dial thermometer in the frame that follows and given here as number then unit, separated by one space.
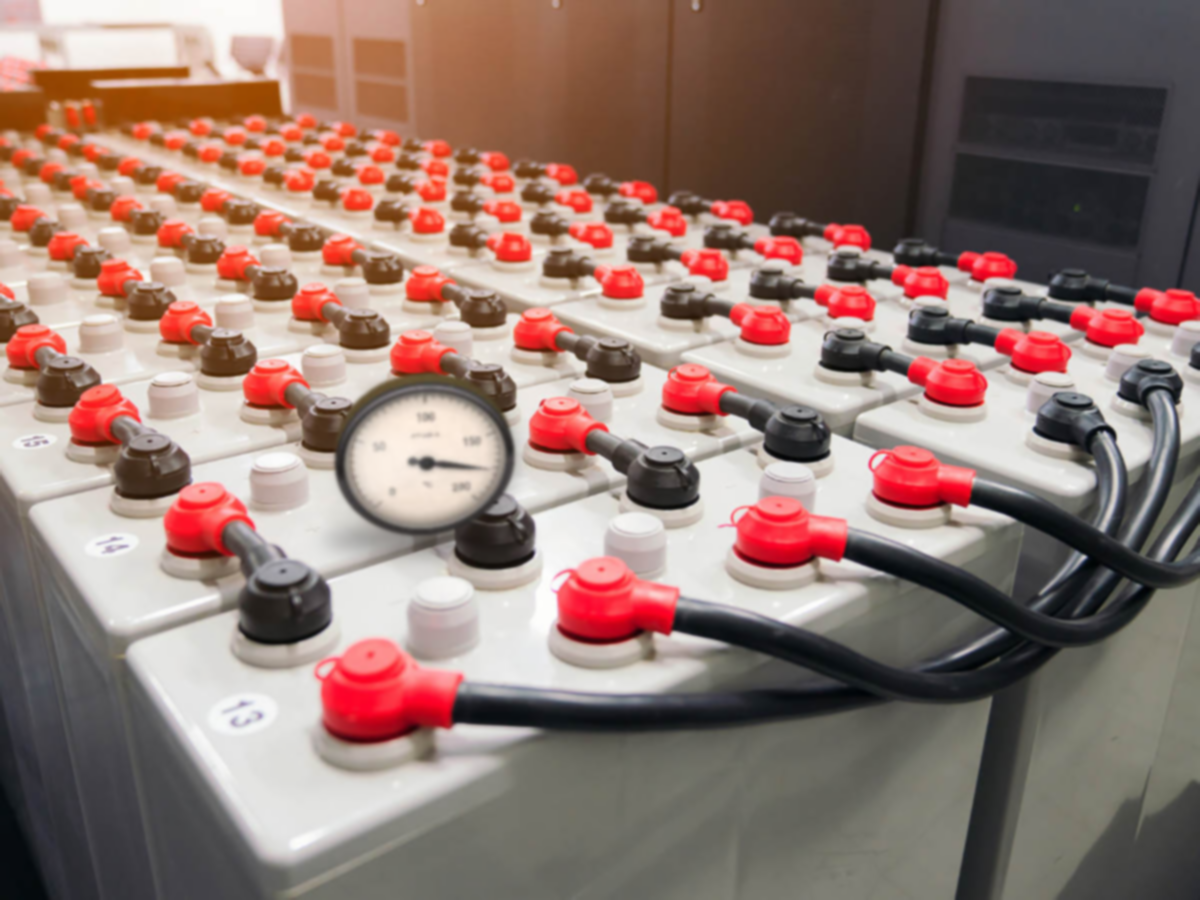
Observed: 175 °C
